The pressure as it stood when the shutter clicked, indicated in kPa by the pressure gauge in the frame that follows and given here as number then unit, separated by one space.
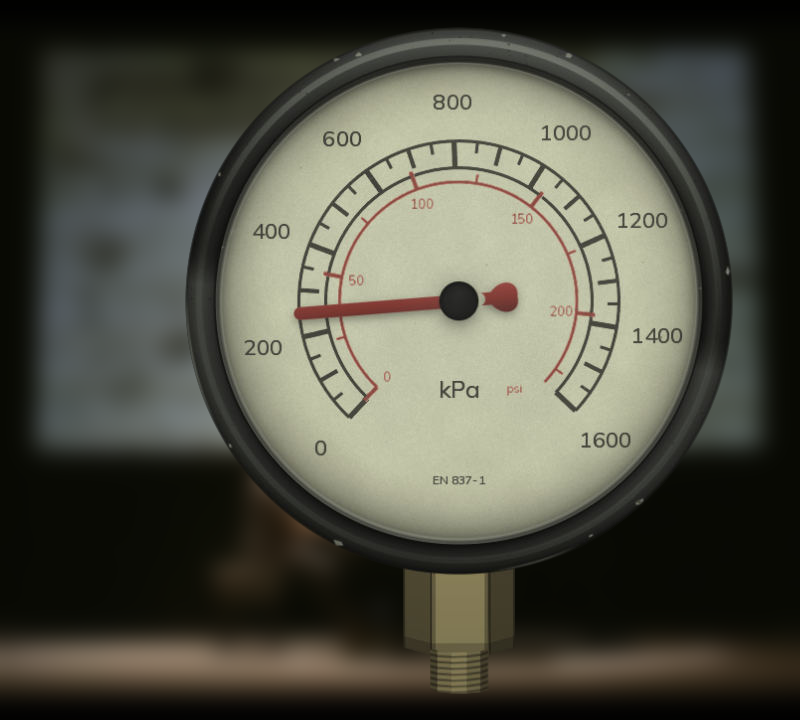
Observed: 250 kPa
